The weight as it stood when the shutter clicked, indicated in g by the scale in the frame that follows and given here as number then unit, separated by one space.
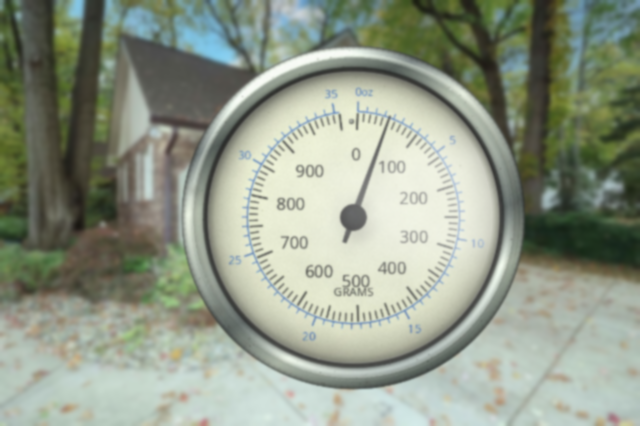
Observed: 50 g
